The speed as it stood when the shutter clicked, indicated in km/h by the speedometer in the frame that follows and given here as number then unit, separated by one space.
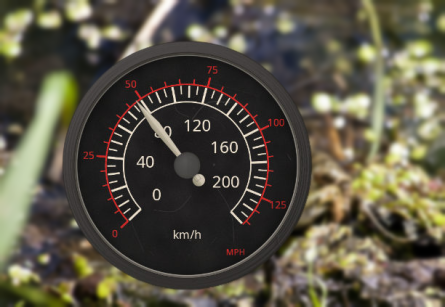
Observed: 77.5 km/h
